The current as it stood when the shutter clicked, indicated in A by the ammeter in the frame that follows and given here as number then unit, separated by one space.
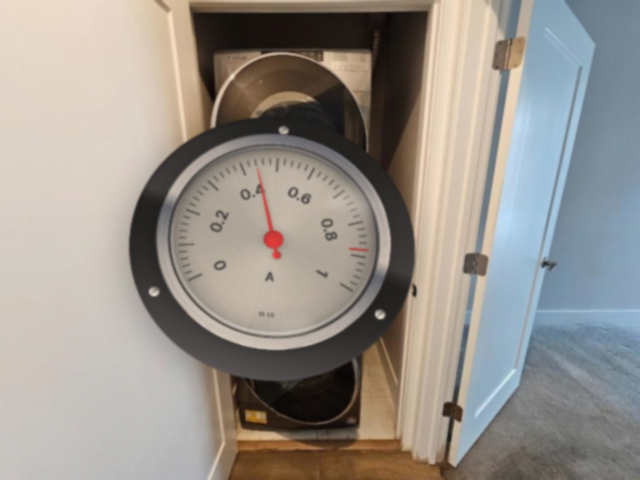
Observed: 0.44 A
